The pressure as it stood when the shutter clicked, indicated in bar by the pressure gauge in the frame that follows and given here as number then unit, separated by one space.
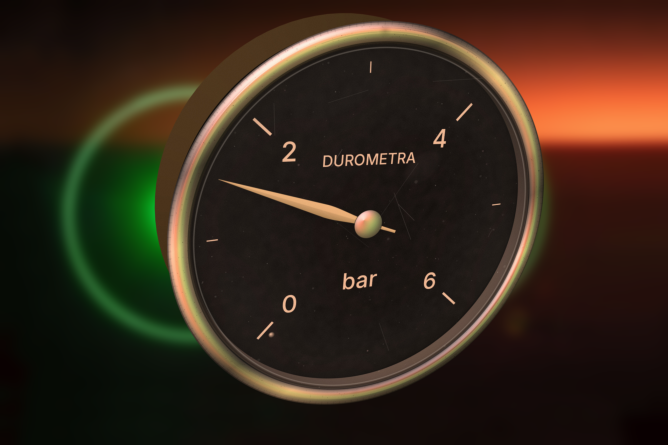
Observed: 1.5 bar
